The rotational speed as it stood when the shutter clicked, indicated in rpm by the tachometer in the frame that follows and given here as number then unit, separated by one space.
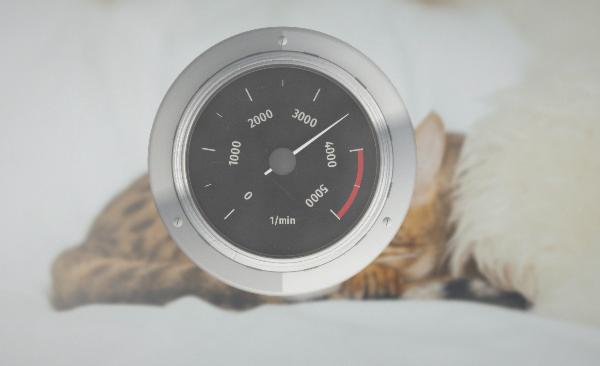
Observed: 3500 rpm
